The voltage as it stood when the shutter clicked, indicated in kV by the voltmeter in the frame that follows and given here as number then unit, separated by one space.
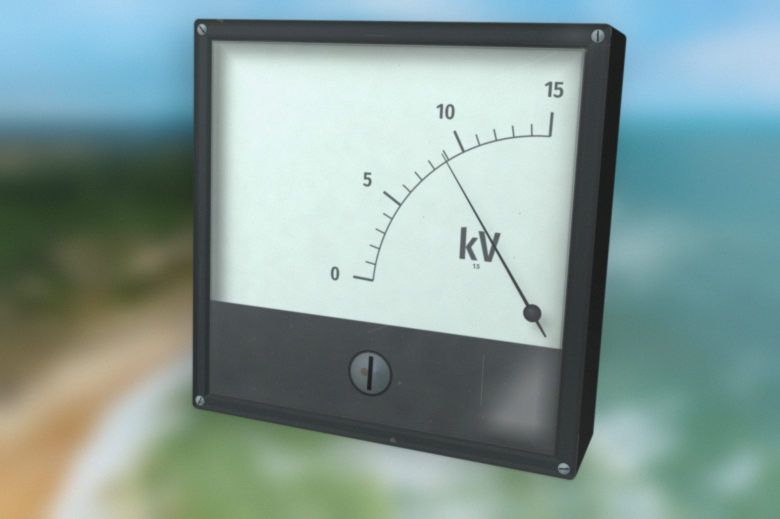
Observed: 9 kV
